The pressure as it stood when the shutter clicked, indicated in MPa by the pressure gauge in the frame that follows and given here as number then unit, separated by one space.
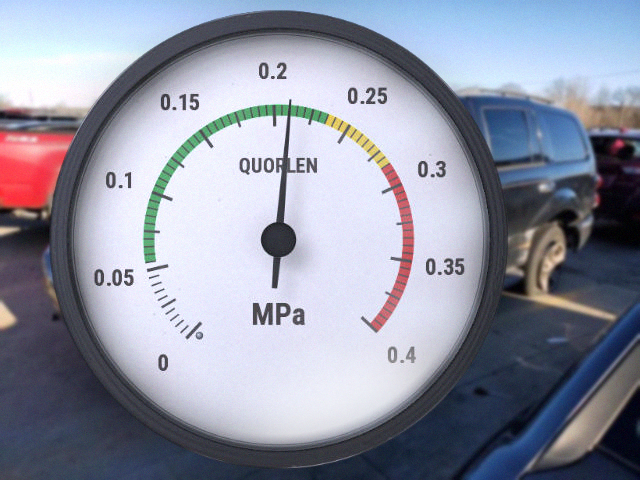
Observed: 0.21 MPa
